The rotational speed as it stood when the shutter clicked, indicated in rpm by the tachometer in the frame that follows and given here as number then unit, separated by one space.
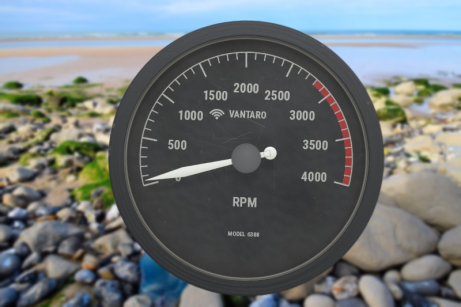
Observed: 50 rpm
